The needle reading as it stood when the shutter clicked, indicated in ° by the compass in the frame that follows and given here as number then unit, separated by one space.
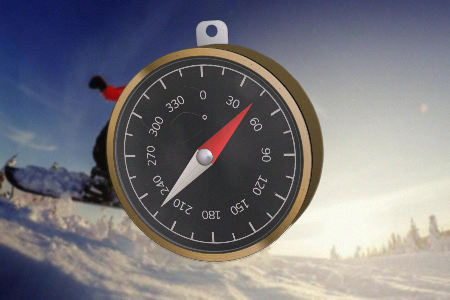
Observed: 45 °
